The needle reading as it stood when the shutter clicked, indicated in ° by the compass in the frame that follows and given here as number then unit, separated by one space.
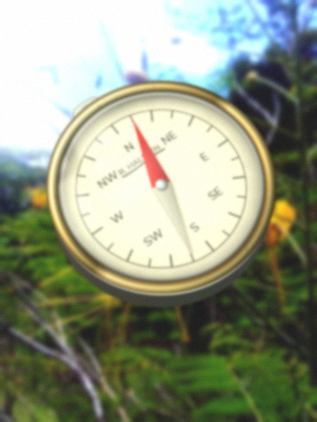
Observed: 15 °
